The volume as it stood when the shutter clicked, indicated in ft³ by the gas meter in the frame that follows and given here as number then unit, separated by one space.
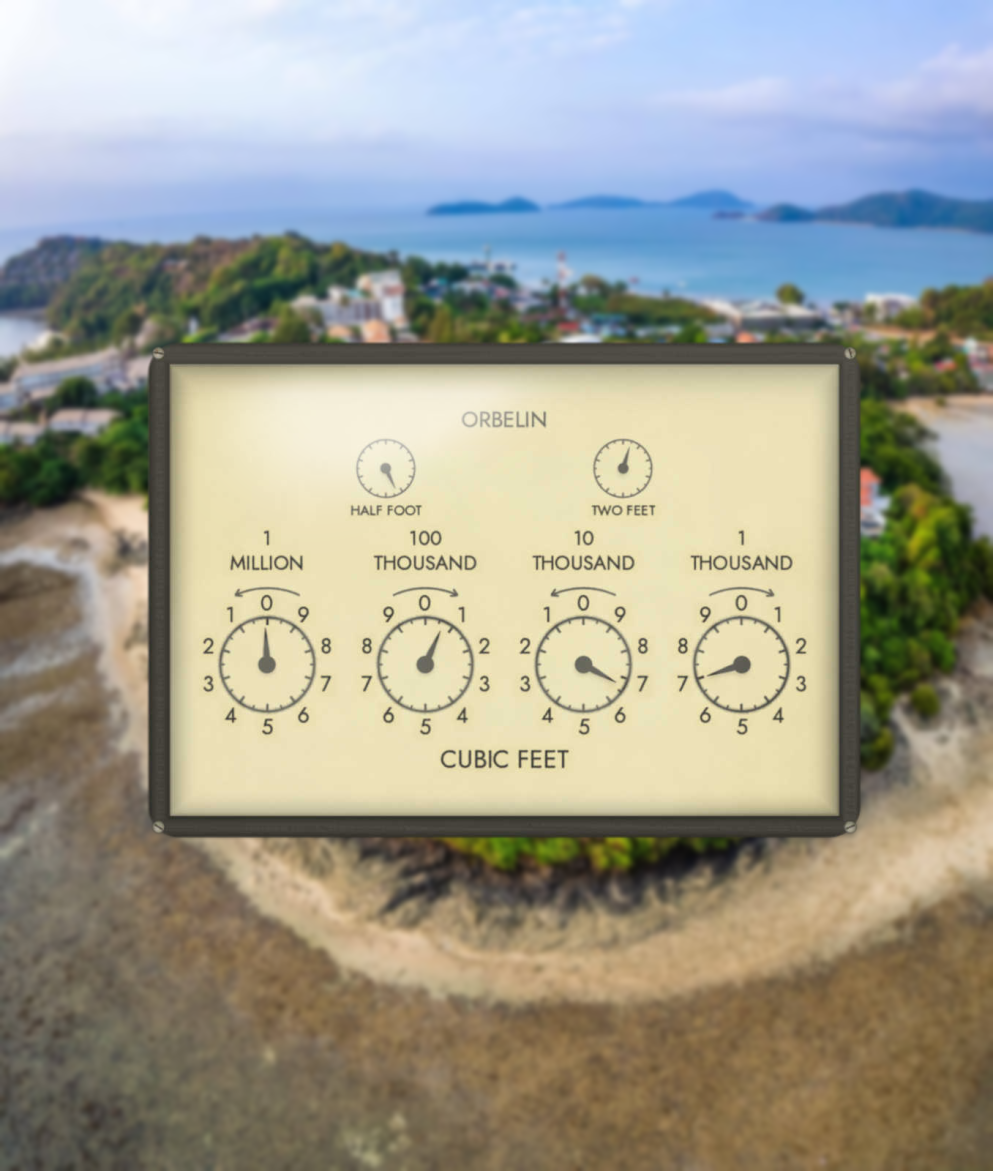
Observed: 6700 ft³
